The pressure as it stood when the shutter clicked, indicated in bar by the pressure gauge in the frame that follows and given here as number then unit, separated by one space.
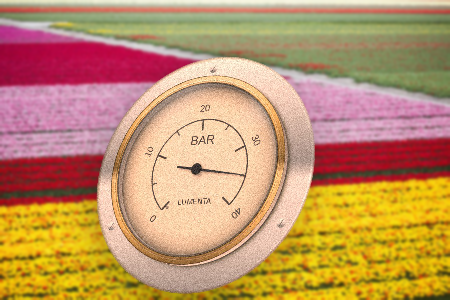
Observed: 35 bar
